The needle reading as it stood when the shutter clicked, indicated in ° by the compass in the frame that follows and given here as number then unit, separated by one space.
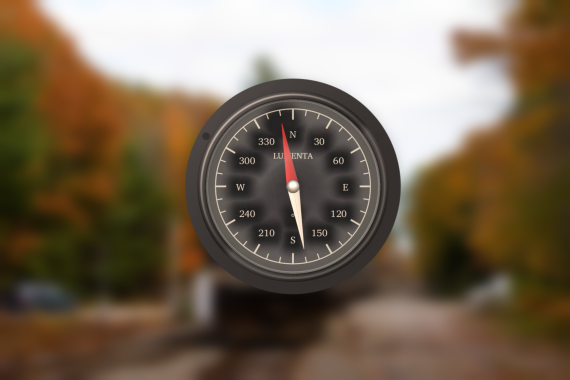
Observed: 350 °
